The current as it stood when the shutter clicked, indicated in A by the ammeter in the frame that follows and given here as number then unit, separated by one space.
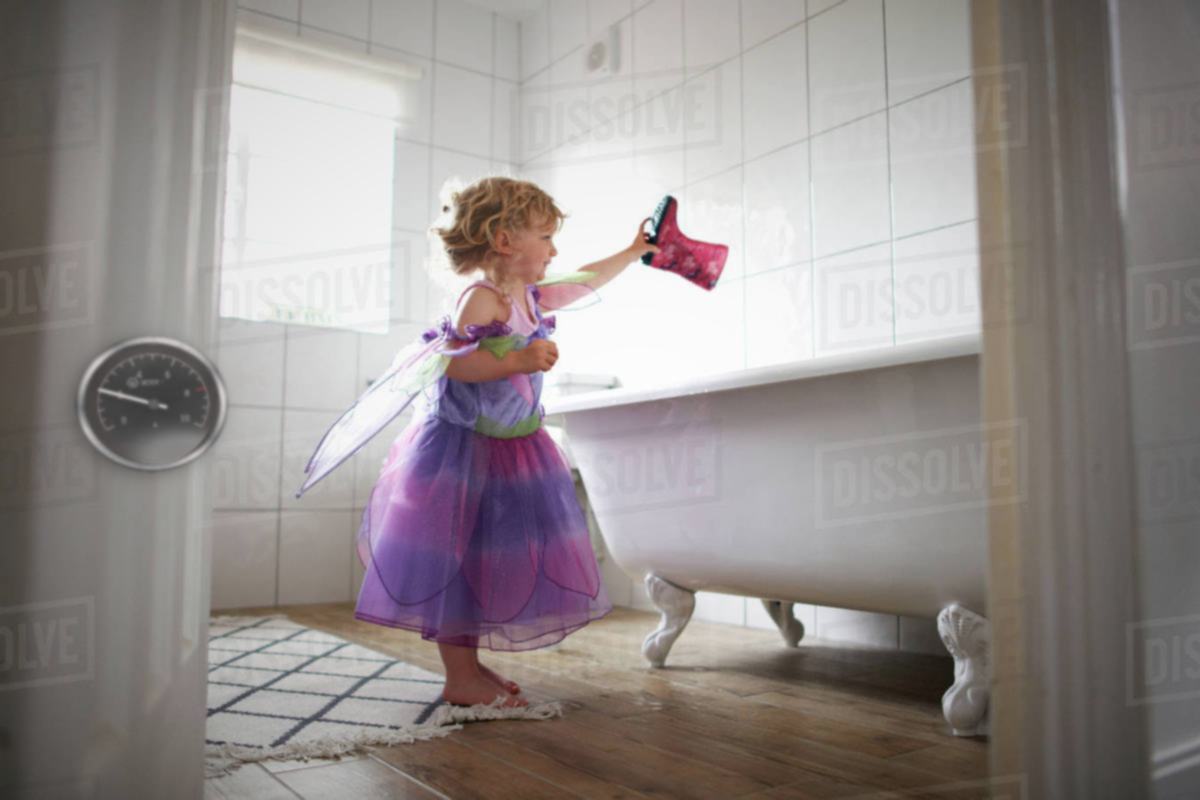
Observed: 2 A
